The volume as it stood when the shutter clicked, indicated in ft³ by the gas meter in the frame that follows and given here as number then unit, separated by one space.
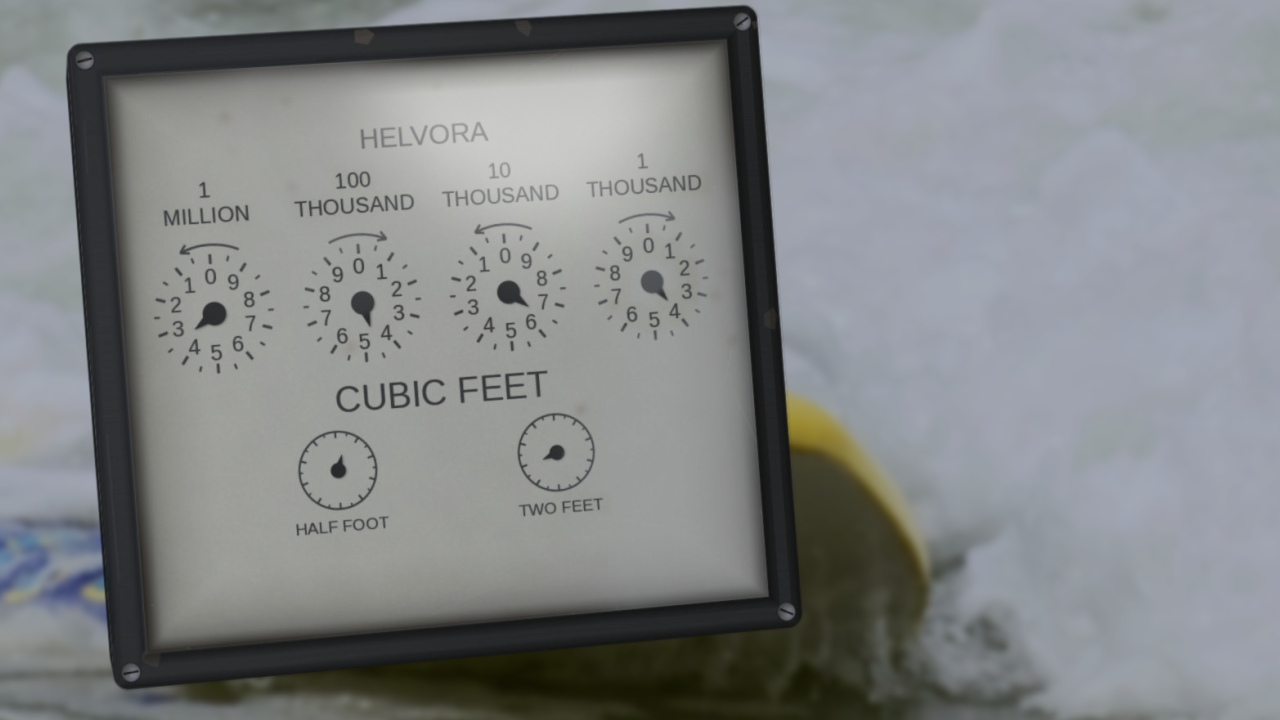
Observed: 346400 ft³
